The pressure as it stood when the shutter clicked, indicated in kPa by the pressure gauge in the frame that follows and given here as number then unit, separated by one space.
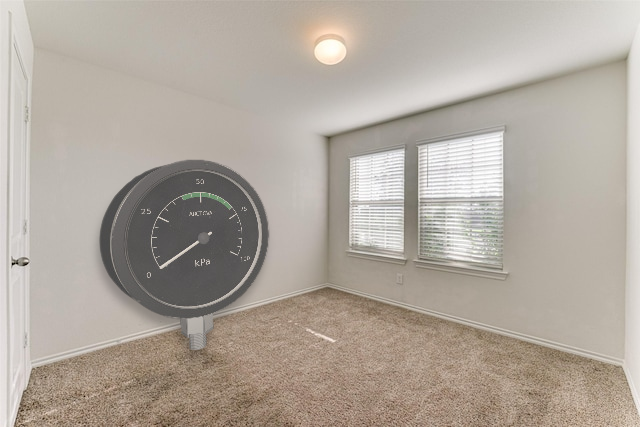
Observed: 0 kPa
